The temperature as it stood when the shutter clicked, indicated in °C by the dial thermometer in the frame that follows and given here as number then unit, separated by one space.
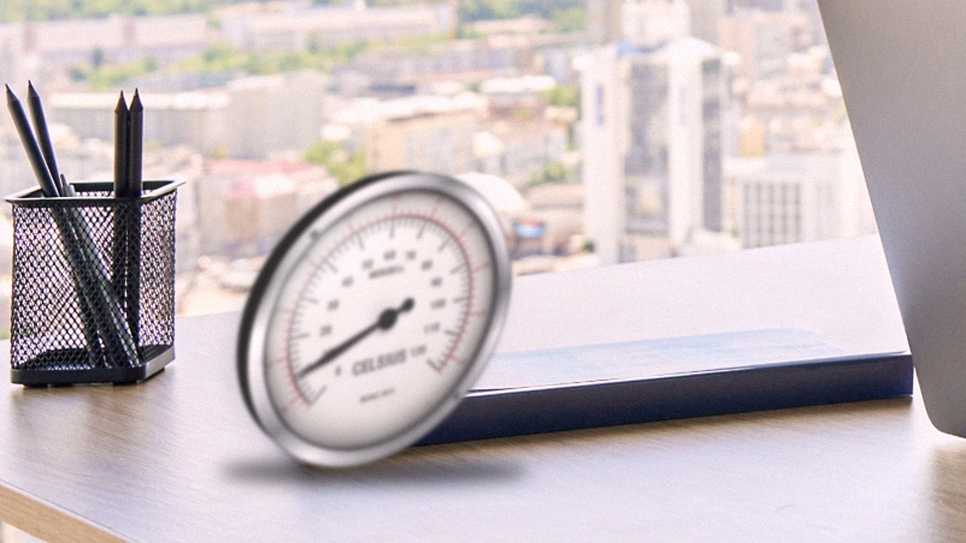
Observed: 10 °C
